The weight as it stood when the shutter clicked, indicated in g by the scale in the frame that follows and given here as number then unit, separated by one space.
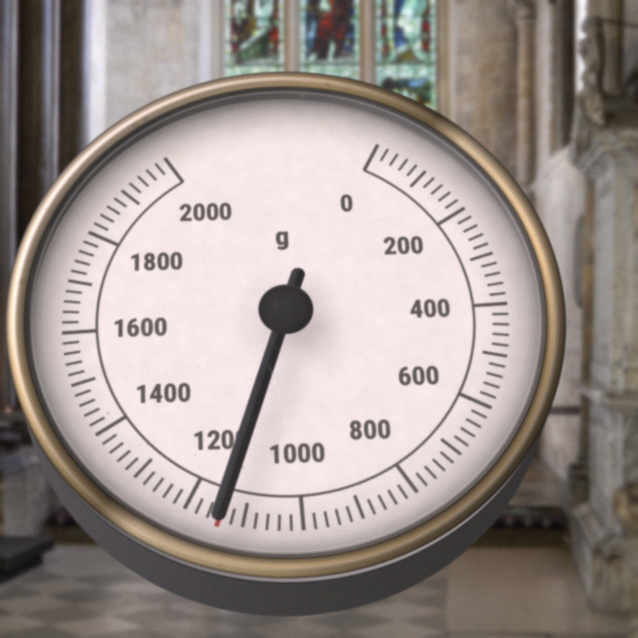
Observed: 1140 g
